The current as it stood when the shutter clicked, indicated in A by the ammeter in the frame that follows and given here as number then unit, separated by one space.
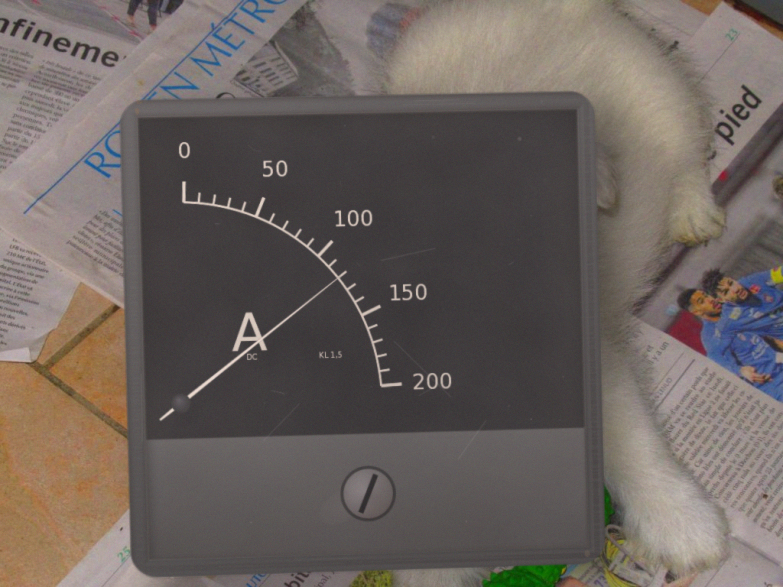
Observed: 120 A
